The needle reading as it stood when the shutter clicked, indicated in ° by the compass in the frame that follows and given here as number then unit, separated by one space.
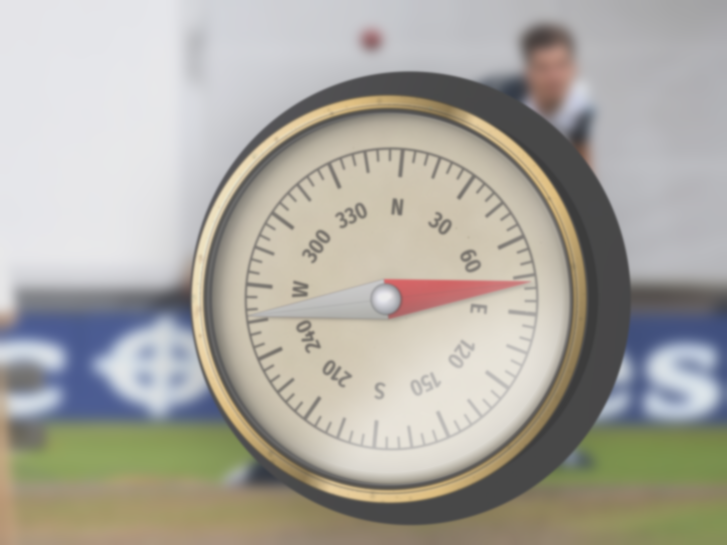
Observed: 77.5 °
